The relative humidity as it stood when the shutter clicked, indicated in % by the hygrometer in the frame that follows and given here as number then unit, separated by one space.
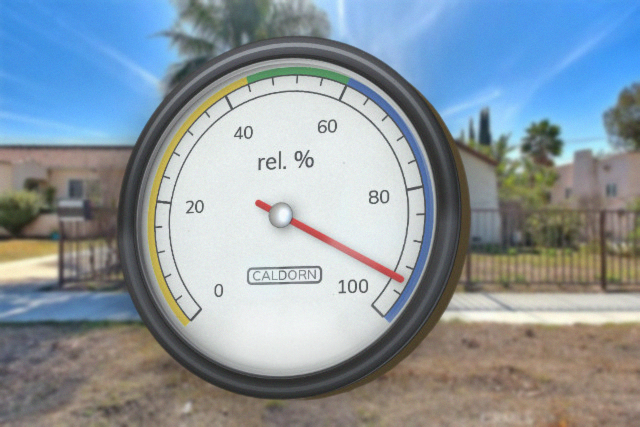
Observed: 94 %
